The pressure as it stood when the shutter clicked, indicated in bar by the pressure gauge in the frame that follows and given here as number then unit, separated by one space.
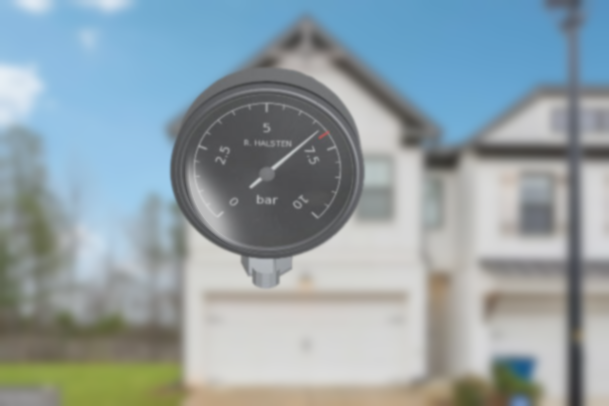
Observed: 6.75 bar
